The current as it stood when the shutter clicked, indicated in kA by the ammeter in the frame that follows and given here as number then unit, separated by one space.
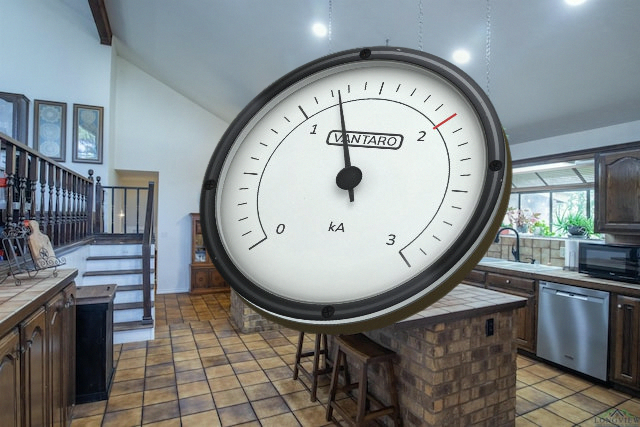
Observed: 1.25 kA
